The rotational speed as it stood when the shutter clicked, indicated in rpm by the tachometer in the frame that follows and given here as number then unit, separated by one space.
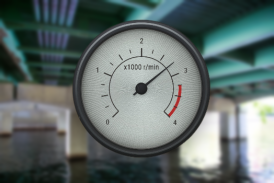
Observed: 2750 rpm
